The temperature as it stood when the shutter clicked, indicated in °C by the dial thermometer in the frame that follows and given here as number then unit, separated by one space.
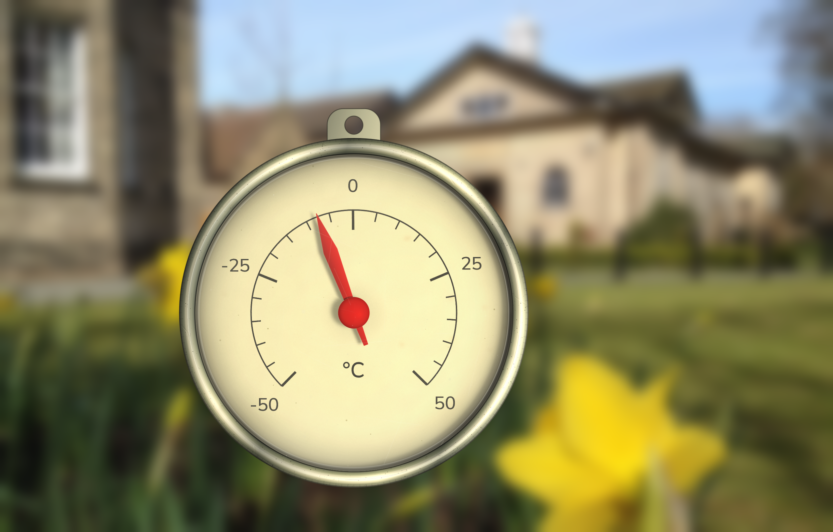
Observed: -7.5 °C
